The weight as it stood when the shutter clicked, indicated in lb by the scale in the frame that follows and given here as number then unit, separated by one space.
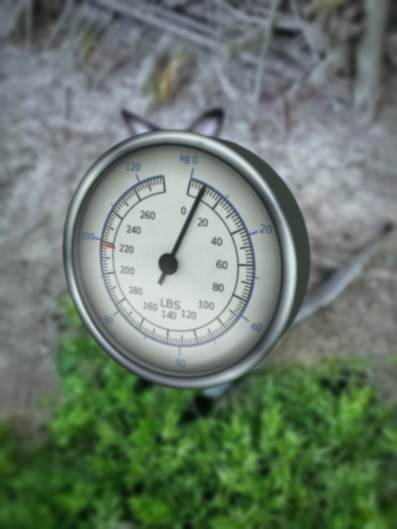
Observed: 10 lb
